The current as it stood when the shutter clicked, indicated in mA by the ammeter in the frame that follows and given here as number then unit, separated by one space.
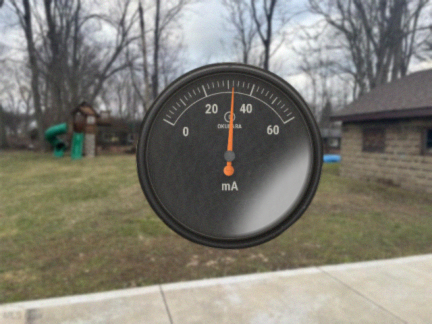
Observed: 32 mA
